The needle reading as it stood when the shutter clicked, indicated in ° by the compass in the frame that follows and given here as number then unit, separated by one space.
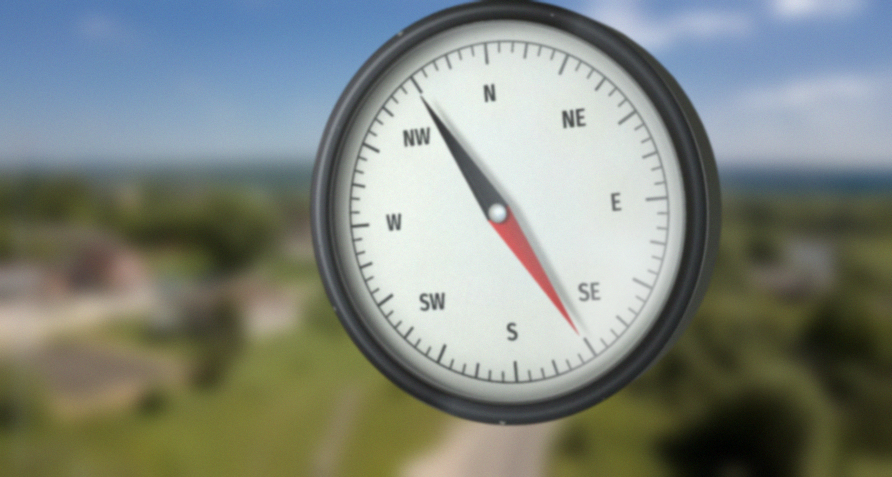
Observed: 150 °
